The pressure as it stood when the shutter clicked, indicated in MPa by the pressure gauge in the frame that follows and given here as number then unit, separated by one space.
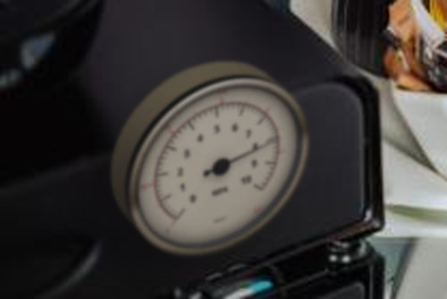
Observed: 8 MPa
